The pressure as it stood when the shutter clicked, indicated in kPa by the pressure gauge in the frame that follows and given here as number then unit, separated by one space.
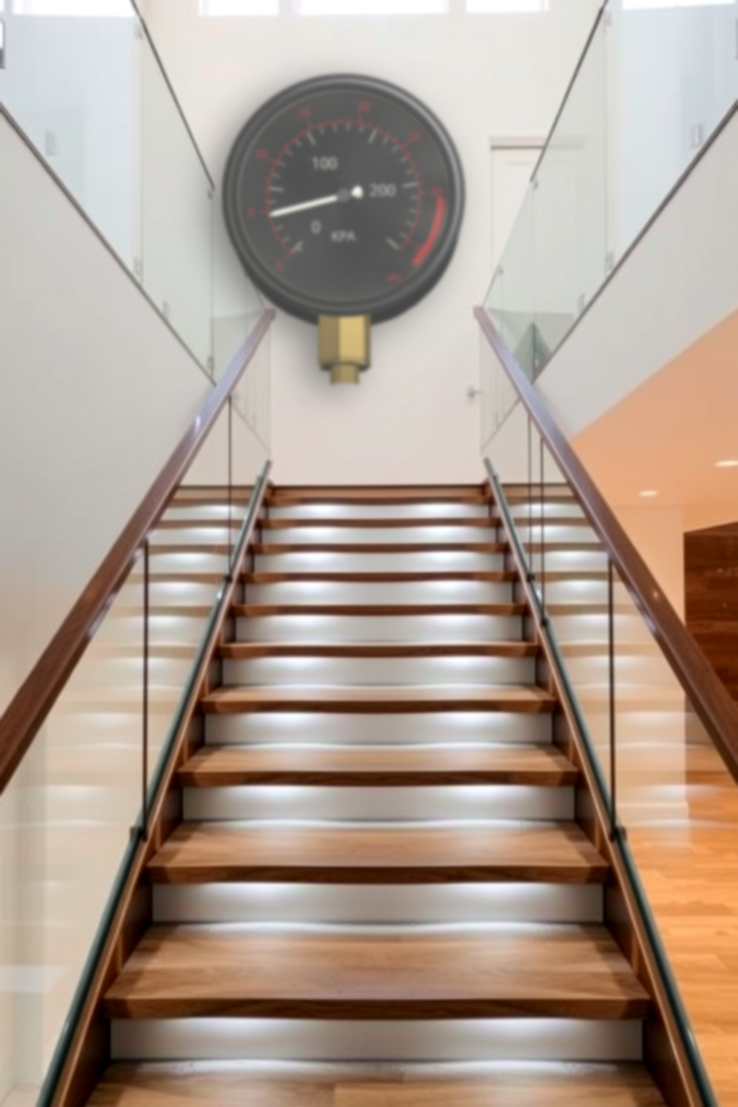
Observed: 30 kPa
